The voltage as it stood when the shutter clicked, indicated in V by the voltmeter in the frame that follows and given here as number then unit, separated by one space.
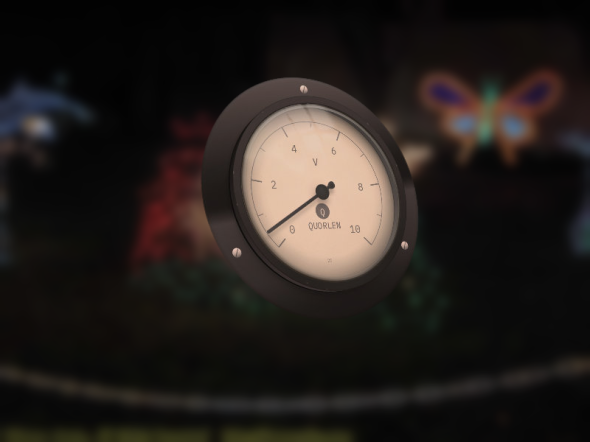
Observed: 0.5 V
